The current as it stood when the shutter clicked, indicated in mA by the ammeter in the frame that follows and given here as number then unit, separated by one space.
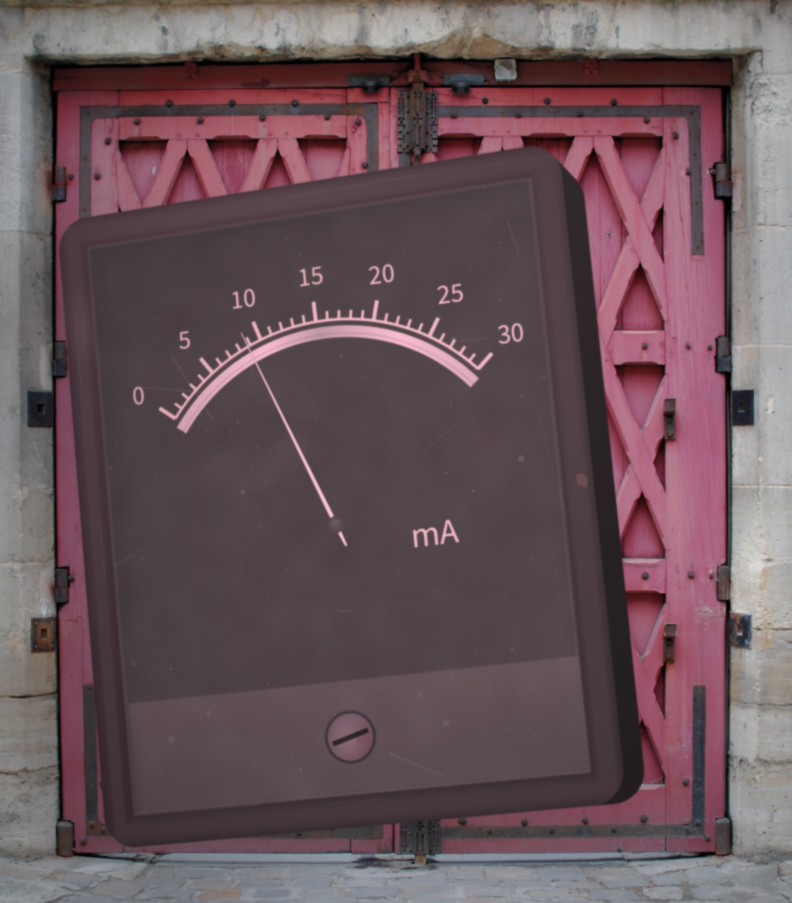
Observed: 9 mA
